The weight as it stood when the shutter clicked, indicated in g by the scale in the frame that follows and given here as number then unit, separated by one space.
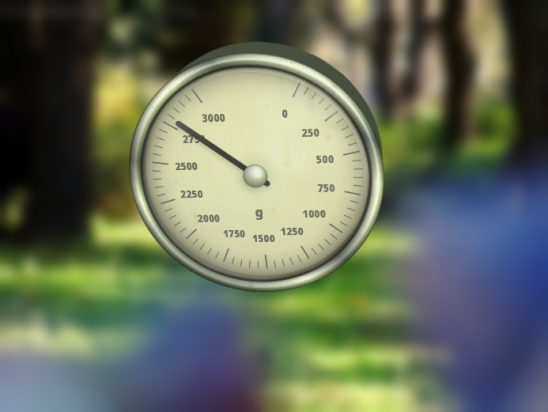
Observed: 2800 g
